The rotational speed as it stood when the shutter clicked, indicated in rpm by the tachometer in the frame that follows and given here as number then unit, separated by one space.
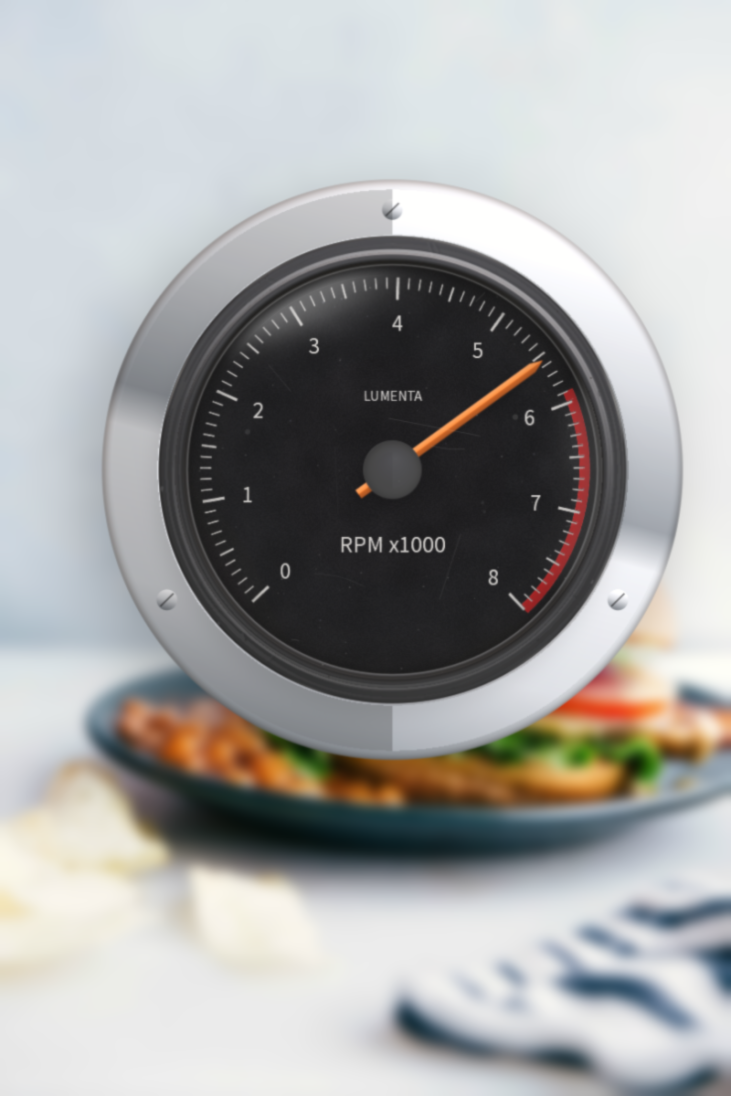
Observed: 5550 rpm
